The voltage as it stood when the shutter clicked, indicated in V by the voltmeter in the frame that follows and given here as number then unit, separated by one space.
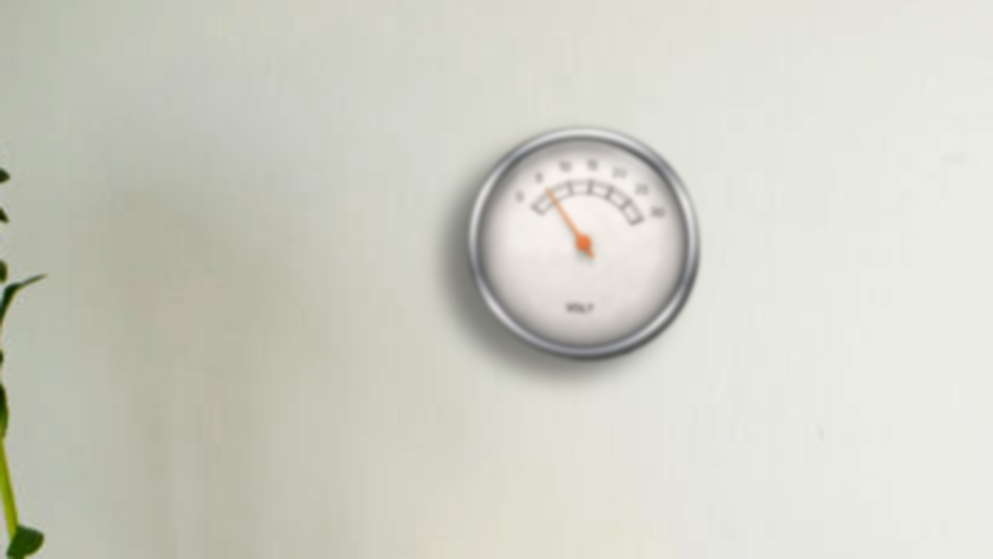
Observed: 5 V
